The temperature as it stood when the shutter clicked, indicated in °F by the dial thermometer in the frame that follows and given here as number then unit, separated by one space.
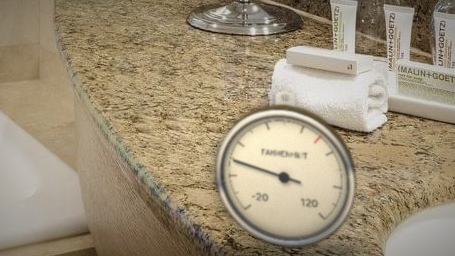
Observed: 10 °F
